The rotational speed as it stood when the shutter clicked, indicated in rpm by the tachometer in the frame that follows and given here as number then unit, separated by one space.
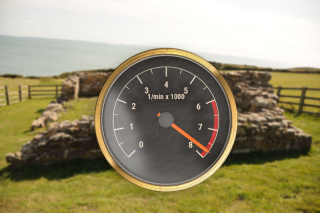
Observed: 7750 rpm
